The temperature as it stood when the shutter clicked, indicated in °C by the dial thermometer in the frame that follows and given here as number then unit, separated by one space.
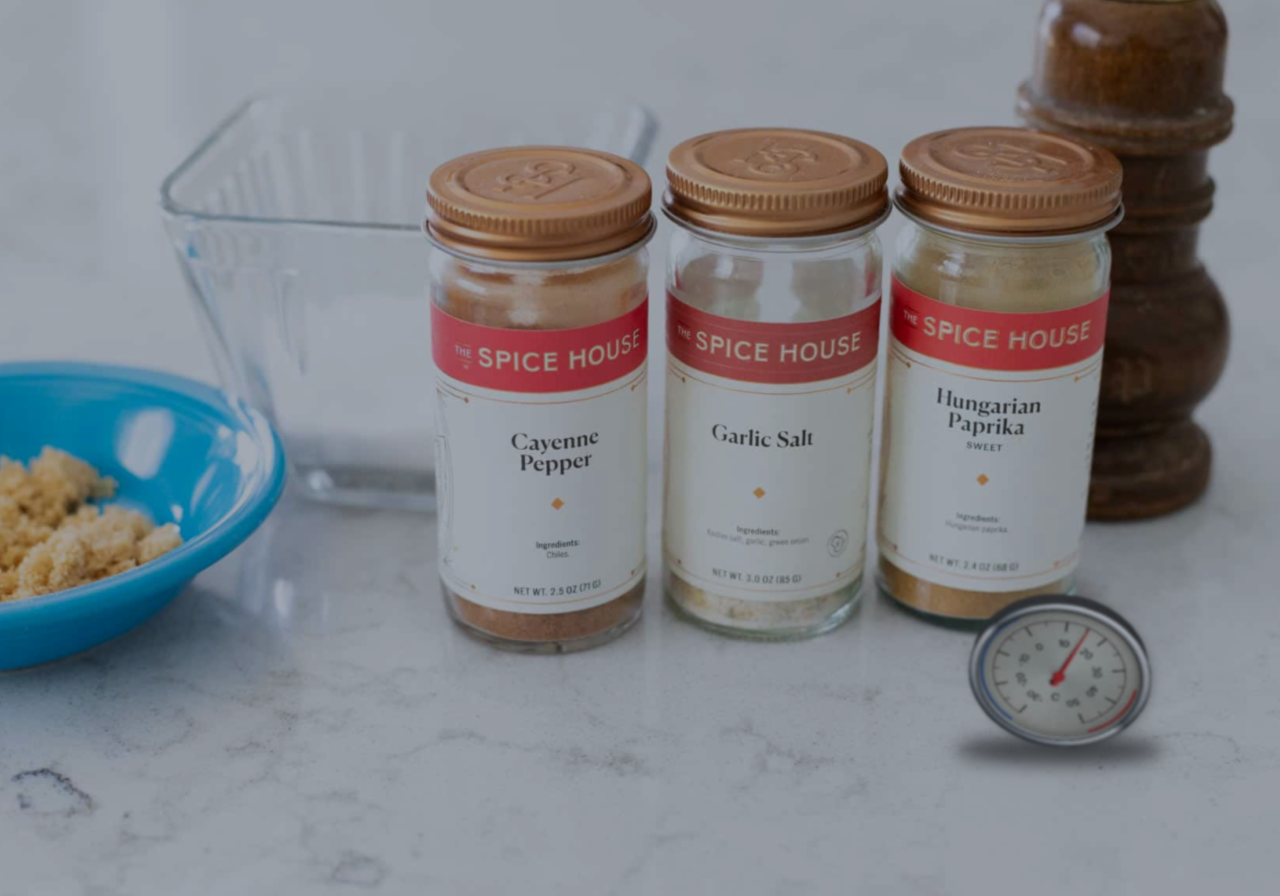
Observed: 15 °C
